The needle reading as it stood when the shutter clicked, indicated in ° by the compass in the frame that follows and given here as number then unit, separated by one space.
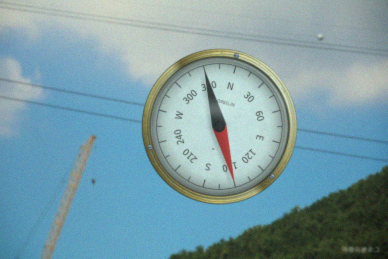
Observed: 150 °
